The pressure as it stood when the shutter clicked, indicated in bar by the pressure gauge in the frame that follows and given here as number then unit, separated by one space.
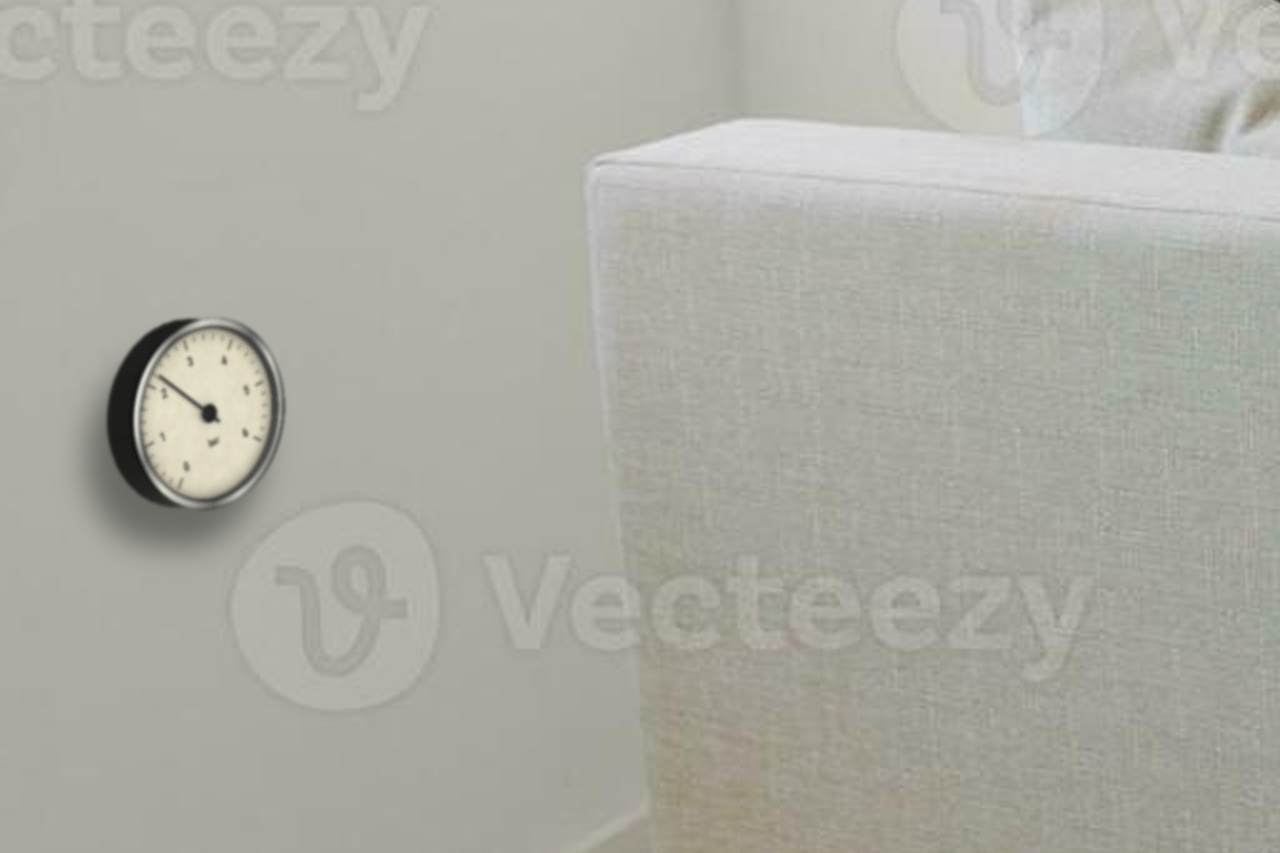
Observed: 2.2 bar
